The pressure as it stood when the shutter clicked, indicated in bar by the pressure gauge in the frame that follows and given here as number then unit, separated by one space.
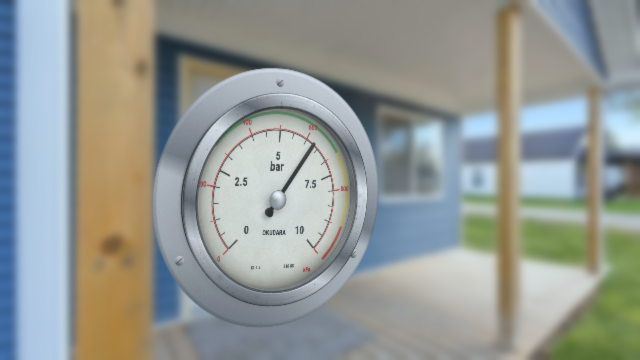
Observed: 6.25 bar
